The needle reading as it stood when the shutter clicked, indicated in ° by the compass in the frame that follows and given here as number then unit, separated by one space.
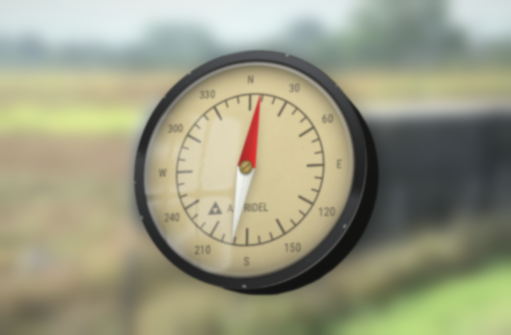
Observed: 10 °
